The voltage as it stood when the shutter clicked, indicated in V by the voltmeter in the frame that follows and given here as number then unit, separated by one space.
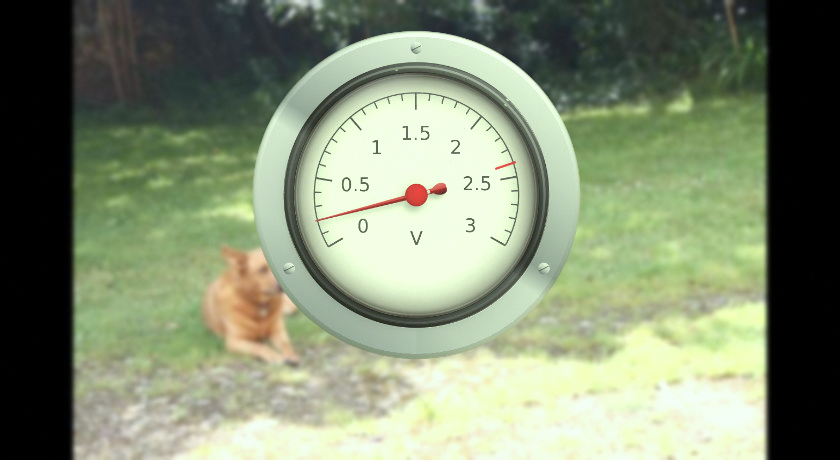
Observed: 0.2 V
